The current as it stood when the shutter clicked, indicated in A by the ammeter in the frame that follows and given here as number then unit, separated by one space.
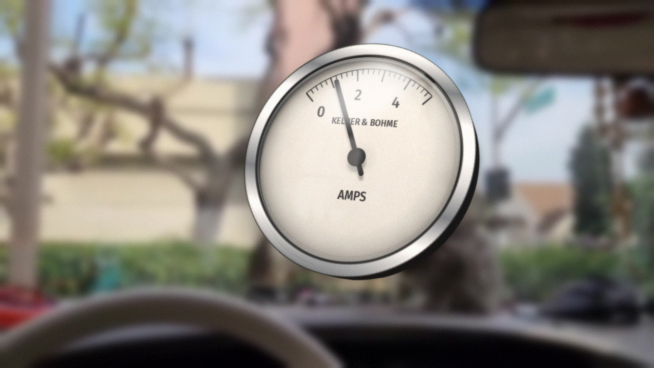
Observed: 1.2 A
